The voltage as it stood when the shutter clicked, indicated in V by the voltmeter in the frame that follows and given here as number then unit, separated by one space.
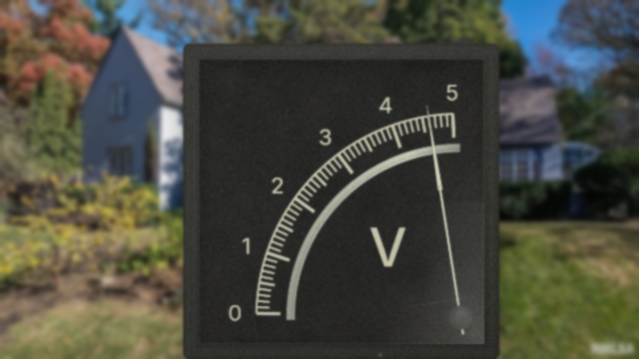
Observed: 4.6 V
